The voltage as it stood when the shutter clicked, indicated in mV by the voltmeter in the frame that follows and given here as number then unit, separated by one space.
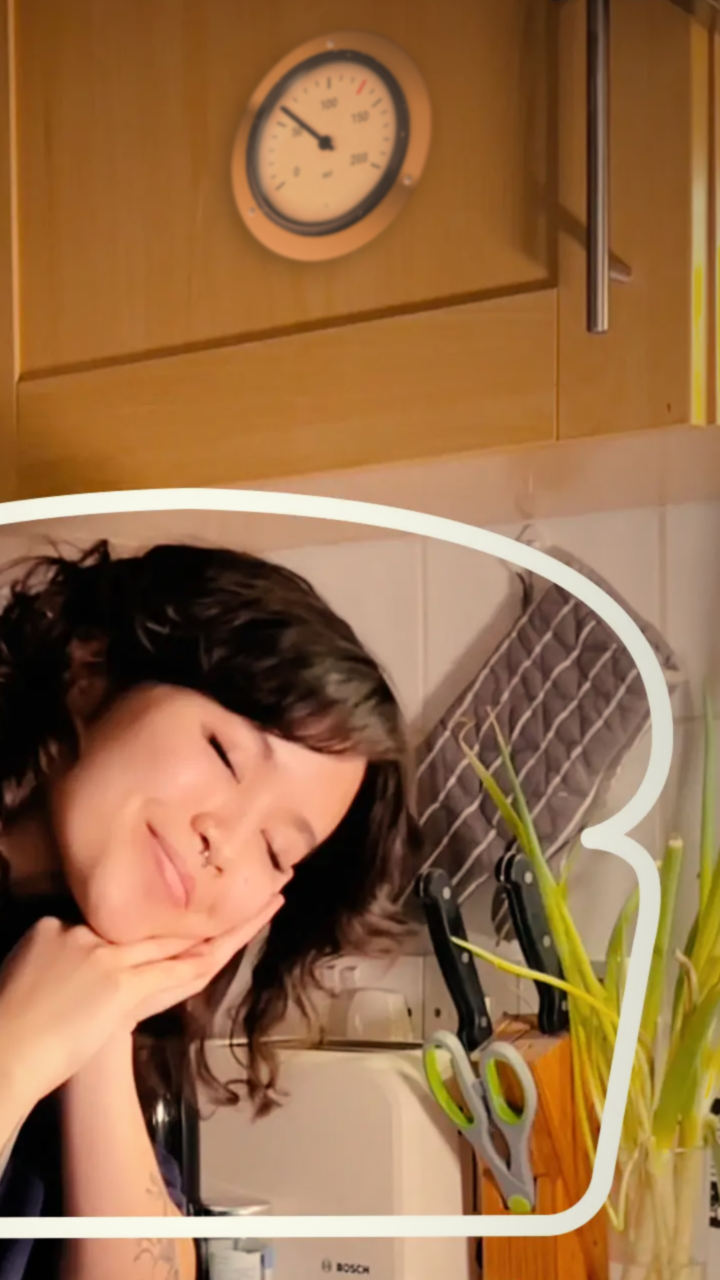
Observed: 60 mV
